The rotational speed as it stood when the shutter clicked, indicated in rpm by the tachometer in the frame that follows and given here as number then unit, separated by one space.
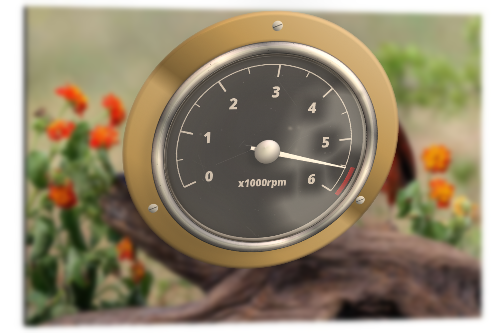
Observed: 5500 rpm
